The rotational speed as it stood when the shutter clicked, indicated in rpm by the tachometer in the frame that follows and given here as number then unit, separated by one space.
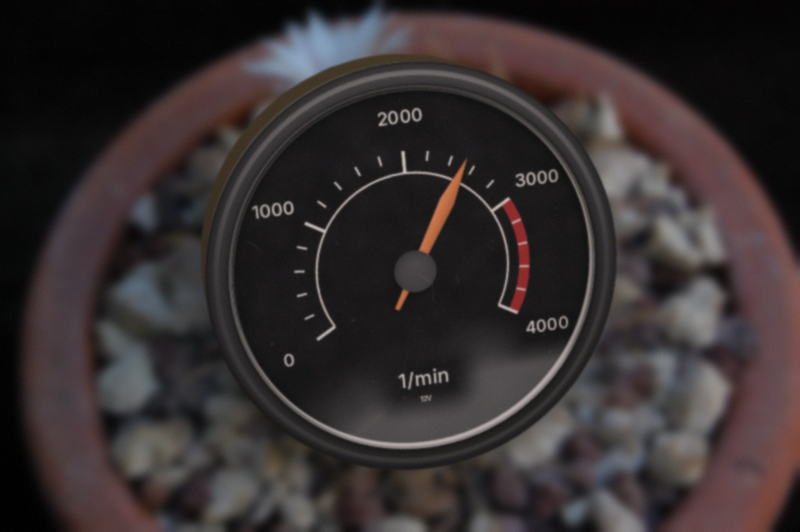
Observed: 2500 rpm
